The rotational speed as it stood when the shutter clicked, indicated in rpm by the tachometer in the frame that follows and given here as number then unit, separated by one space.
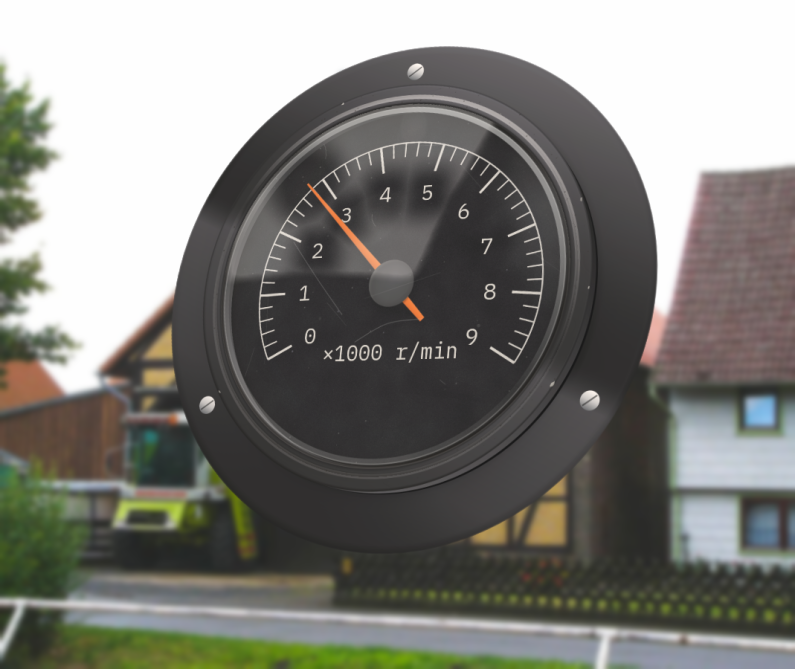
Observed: 2800 rpm
